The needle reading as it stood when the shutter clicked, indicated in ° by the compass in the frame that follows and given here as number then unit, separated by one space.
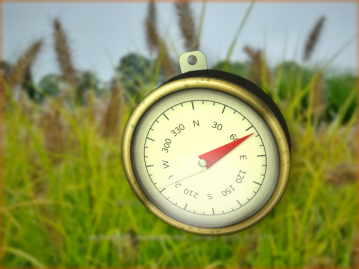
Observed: 65 °
